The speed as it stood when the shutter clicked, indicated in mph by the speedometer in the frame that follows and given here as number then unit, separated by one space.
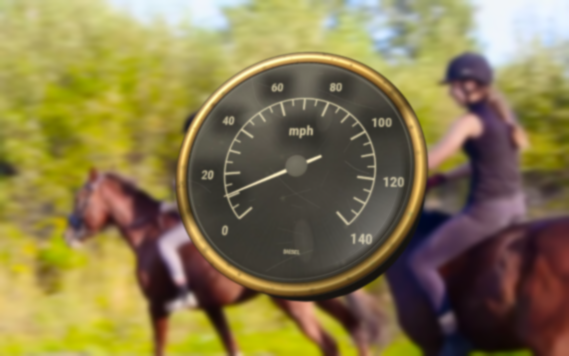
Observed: 10 mph
